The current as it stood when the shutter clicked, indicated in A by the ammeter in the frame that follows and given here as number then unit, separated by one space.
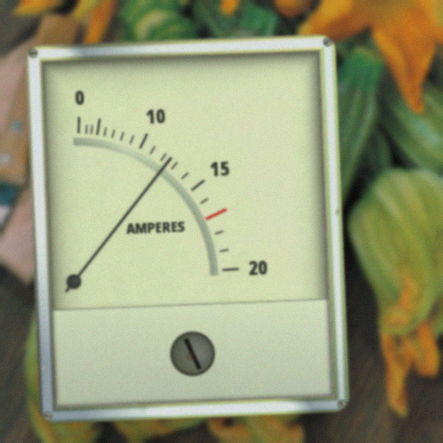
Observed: 12.5 A
